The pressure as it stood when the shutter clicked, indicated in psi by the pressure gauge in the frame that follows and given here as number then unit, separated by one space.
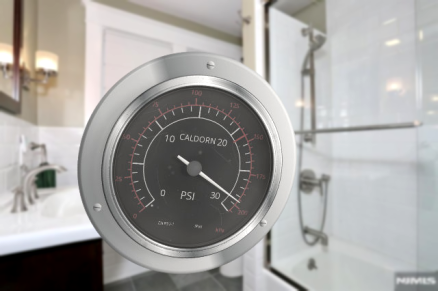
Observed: 28.5 psi
